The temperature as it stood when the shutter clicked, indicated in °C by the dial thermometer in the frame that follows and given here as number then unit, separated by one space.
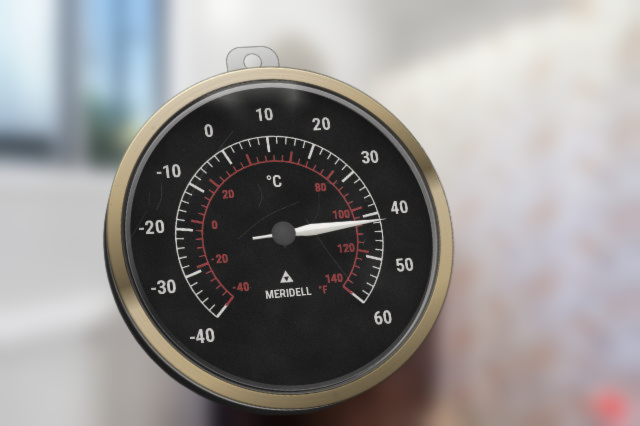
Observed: 42 °C
